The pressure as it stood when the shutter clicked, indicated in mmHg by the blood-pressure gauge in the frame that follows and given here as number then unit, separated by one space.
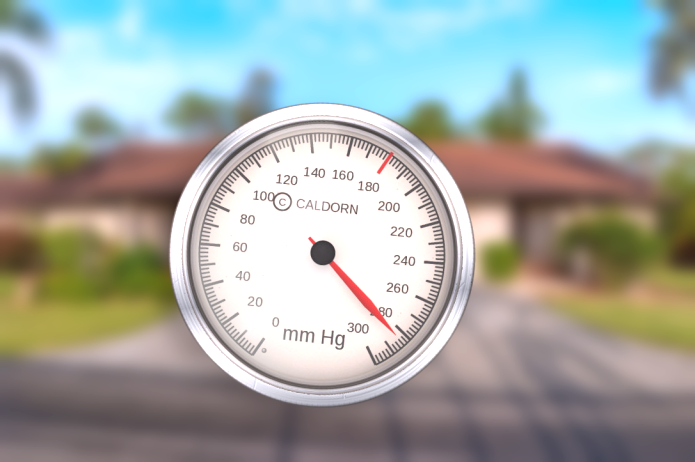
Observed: 284 mmHg
